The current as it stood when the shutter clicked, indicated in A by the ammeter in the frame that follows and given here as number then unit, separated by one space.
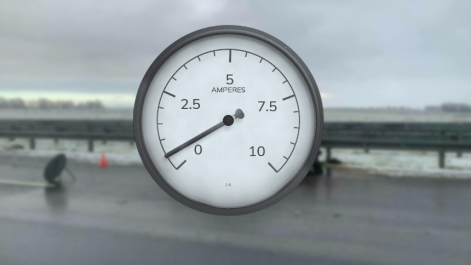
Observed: 0.5 A
